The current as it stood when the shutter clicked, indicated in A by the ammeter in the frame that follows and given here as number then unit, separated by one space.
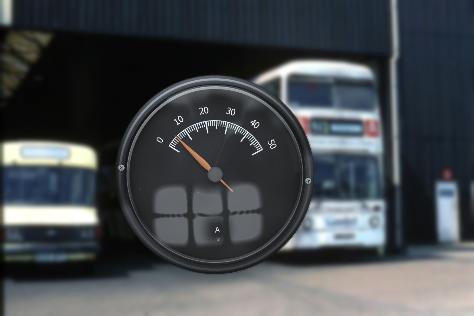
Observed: 5 A
